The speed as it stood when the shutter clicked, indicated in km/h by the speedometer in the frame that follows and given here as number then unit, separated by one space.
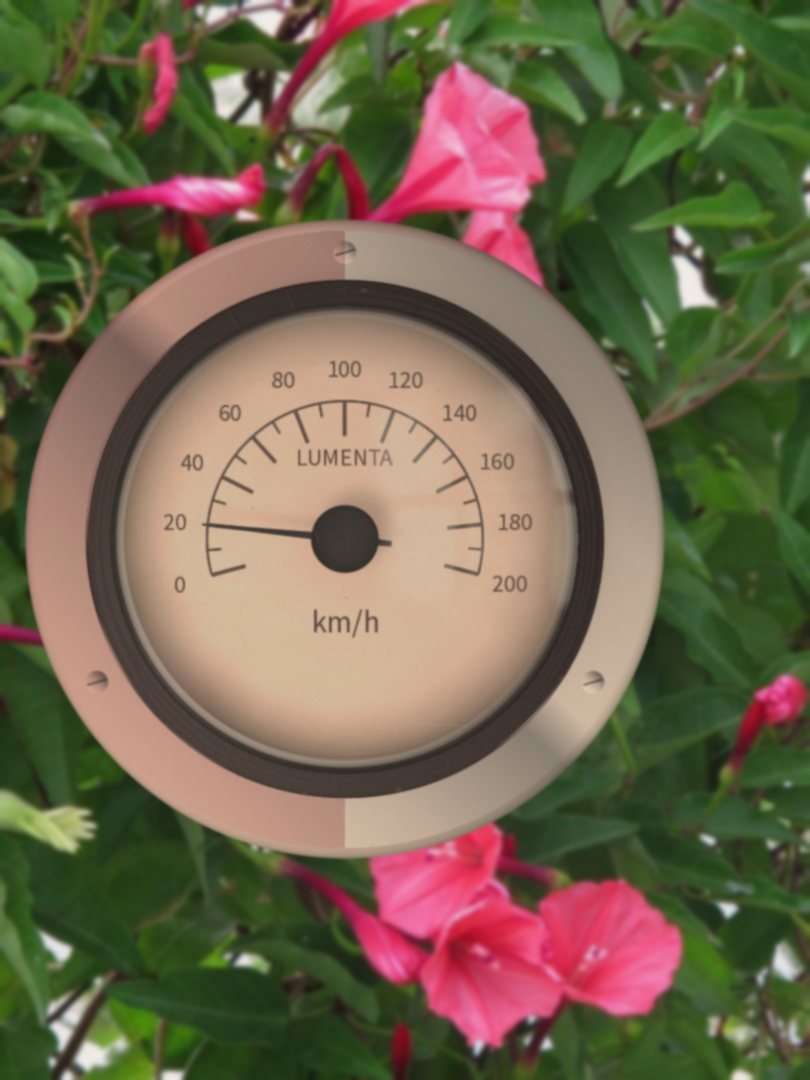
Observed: 20 km/h
